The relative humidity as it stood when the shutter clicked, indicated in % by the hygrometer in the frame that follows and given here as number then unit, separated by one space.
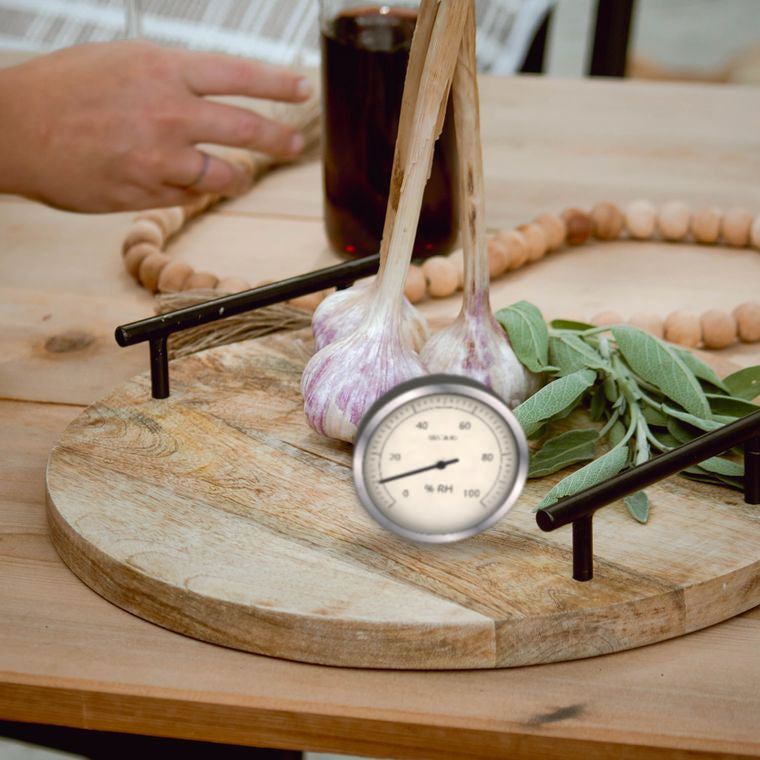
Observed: 10 %
